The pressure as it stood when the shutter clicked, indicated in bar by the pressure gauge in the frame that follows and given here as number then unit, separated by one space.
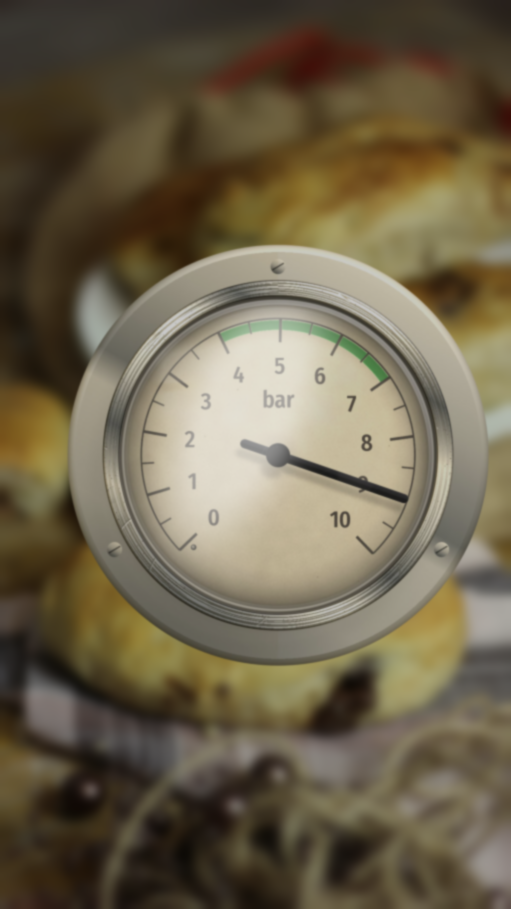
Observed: 9 bar
